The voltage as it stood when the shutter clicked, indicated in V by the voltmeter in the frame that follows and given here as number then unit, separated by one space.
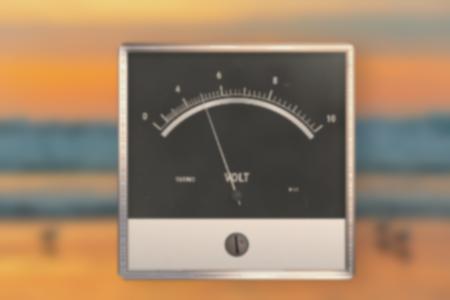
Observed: 5 V
